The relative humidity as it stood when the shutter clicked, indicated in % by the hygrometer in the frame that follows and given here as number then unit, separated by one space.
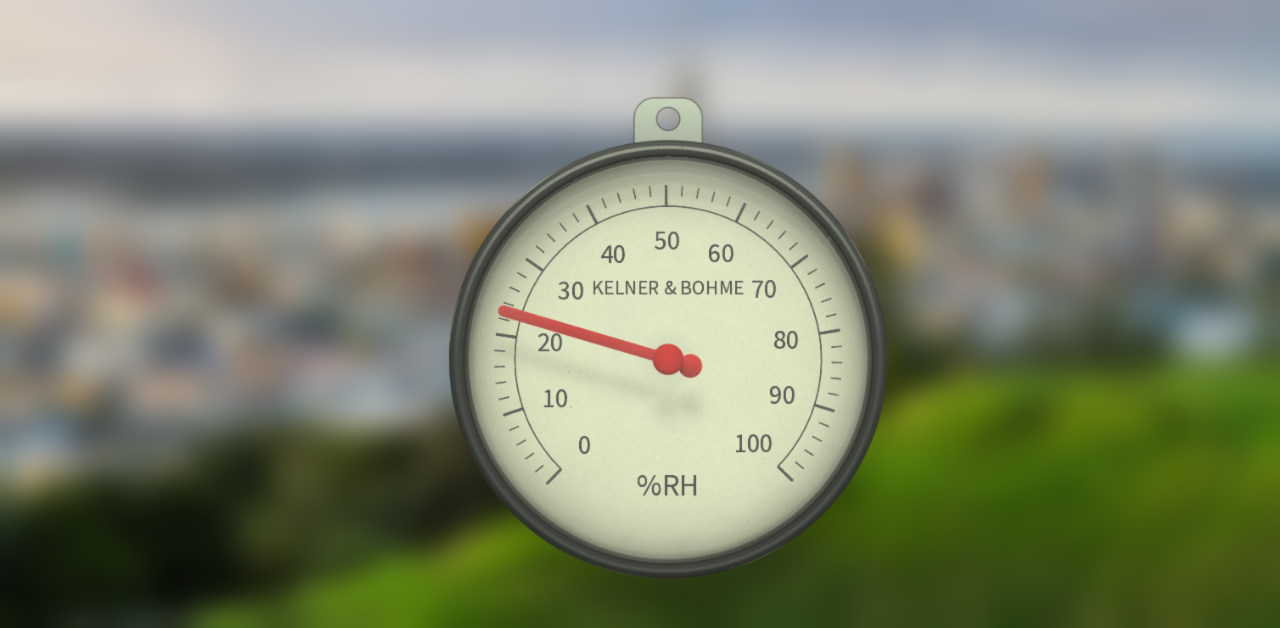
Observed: 23 %
